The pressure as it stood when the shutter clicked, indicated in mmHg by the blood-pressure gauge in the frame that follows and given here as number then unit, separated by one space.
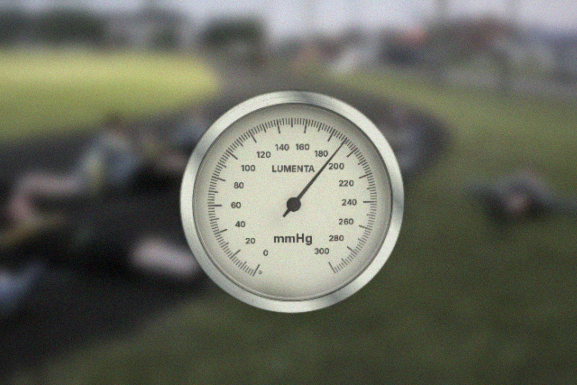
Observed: 190 mmHg
